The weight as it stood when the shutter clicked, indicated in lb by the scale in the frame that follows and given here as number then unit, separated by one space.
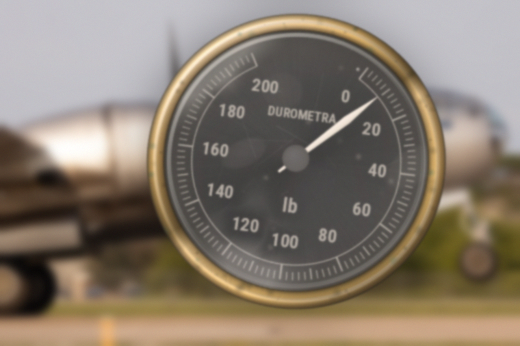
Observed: 10 lb
